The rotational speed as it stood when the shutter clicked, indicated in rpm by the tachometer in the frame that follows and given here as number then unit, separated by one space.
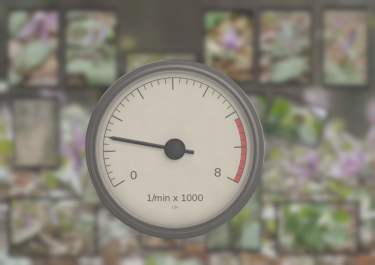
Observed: 1400 rpm
